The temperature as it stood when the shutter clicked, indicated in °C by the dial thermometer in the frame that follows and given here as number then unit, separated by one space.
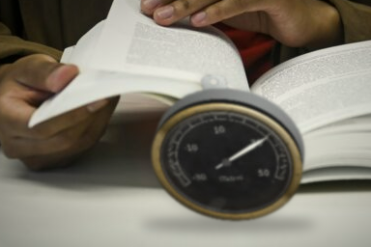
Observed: 30 °C
